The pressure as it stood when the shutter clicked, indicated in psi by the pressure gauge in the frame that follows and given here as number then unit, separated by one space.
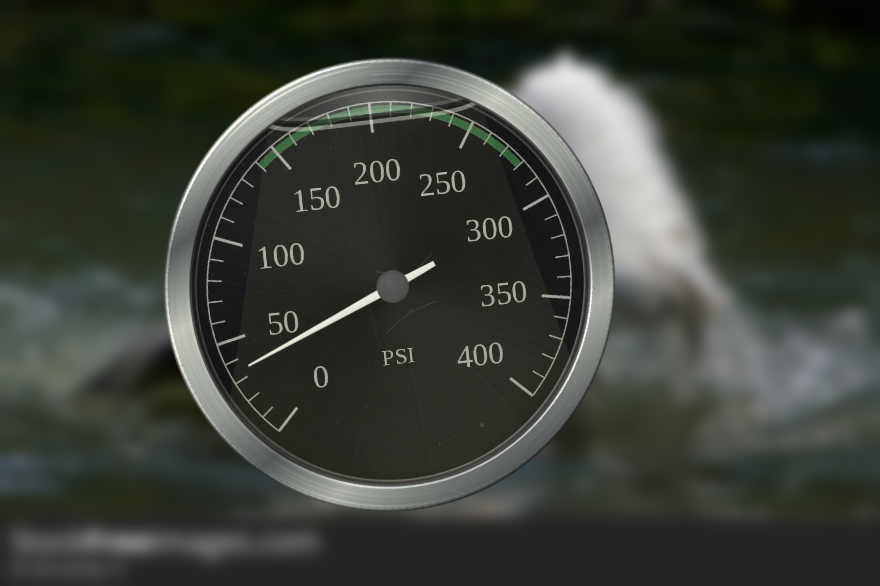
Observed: 35 psi
